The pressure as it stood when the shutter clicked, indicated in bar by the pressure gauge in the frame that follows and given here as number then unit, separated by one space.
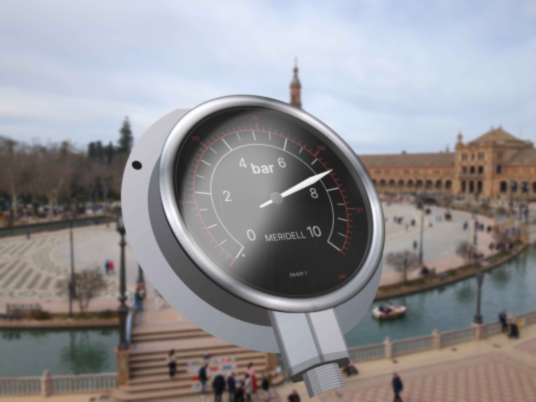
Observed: 7.5 bar
